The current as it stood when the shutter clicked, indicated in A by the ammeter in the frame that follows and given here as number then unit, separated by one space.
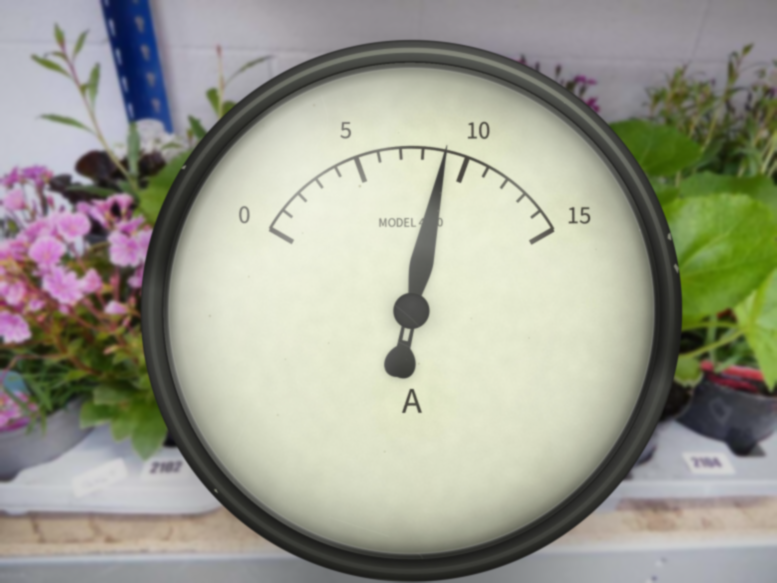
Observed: 9 A
